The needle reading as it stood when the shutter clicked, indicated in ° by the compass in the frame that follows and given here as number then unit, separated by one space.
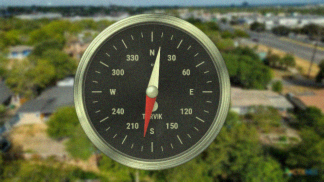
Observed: 190 °
